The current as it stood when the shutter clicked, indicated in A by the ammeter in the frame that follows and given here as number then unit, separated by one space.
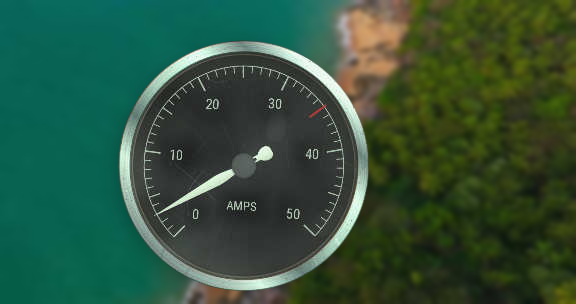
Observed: 3 A
